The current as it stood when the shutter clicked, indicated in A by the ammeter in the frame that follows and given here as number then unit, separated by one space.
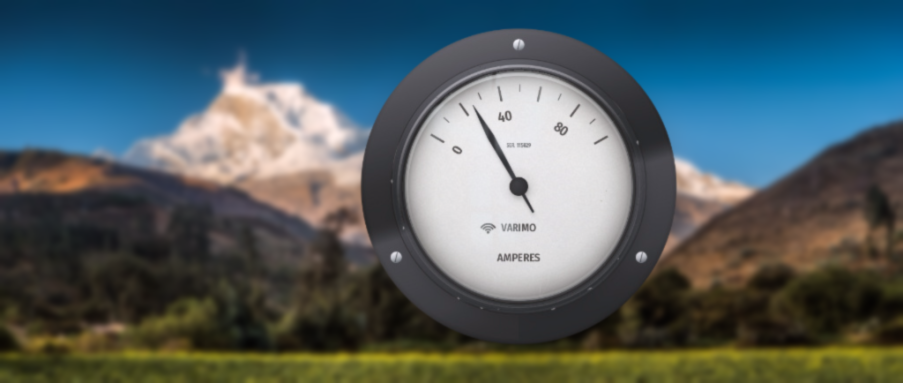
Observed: 25 A
